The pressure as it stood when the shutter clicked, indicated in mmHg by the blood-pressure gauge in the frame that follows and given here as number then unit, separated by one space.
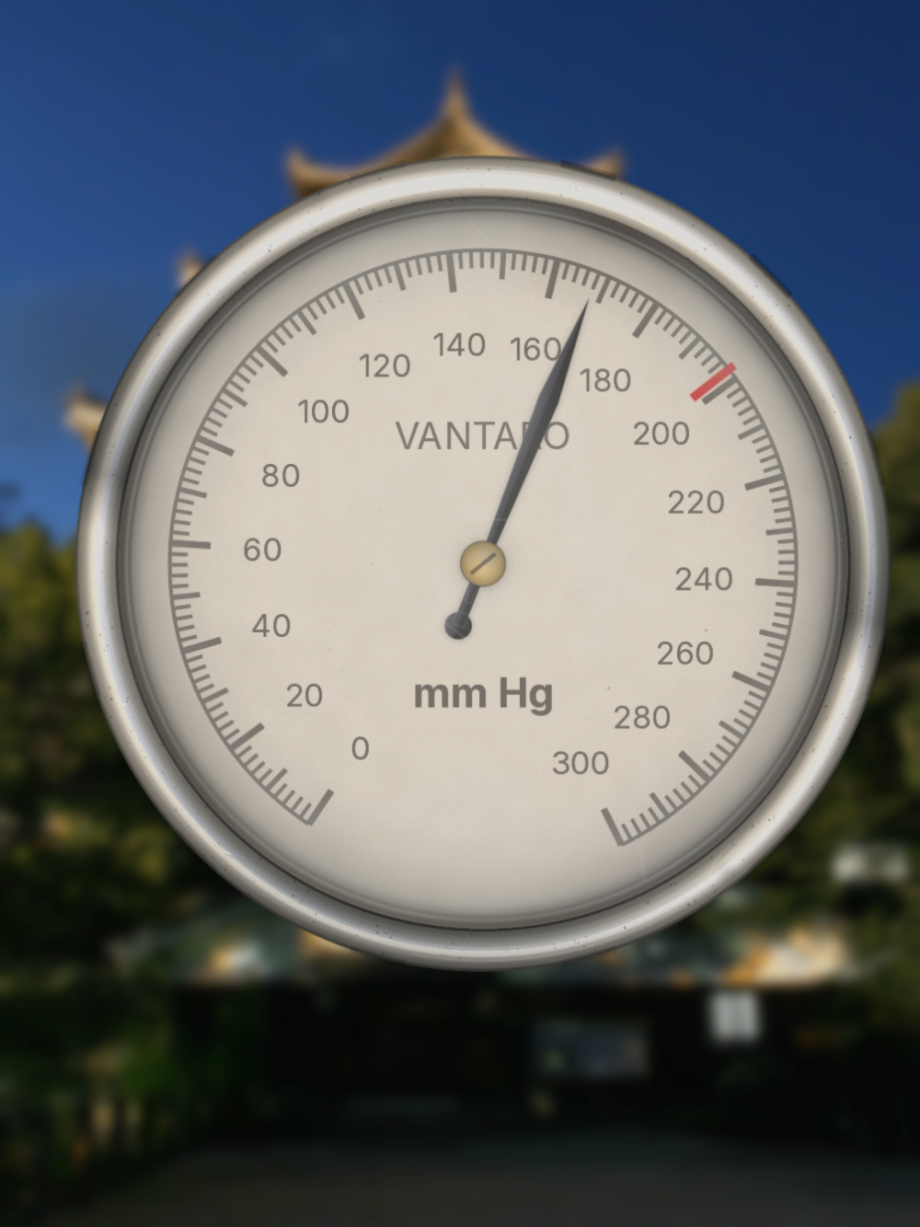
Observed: 168 mmHg
